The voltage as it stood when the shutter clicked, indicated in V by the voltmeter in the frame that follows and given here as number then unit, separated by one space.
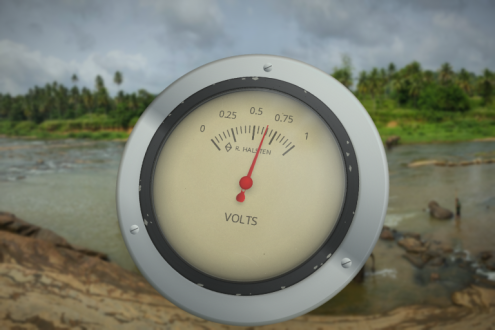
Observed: 0.65 V
